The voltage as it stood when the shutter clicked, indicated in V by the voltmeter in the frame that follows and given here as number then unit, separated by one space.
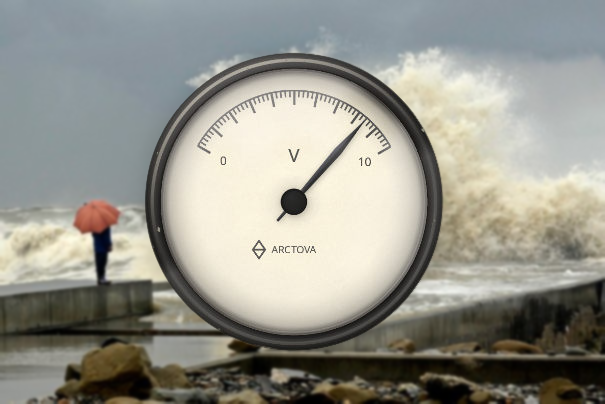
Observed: 8.4 V
